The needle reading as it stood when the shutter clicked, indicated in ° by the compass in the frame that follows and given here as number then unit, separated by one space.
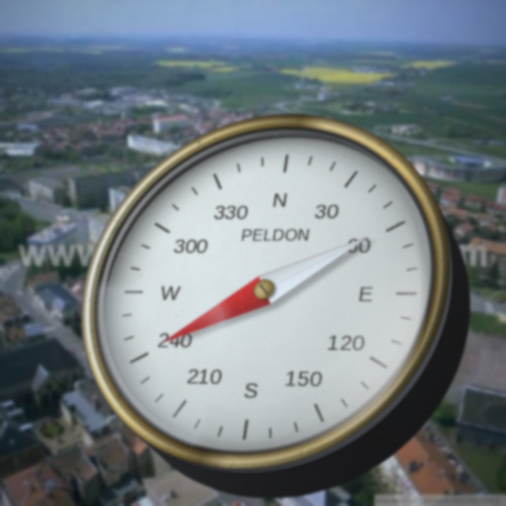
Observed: 240 °
